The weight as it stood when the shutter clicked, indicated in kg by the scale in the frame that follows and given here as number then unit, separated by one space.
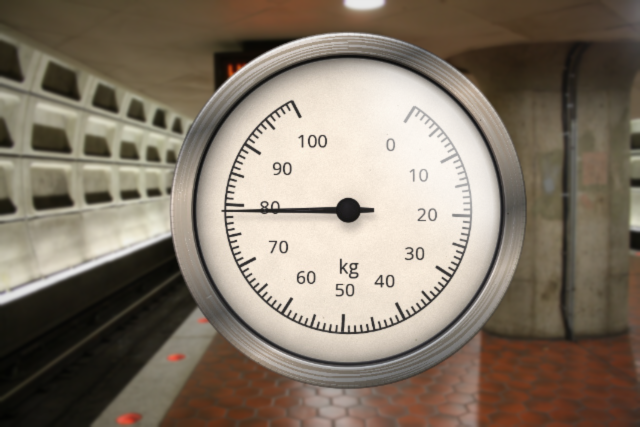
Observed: 79 kg
